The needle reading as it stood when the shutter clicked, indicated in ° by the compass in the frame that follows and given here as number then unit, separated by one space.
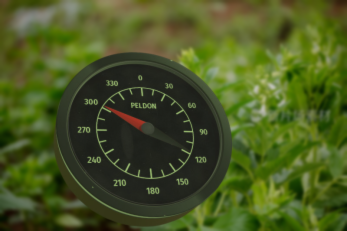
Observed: 300 °
